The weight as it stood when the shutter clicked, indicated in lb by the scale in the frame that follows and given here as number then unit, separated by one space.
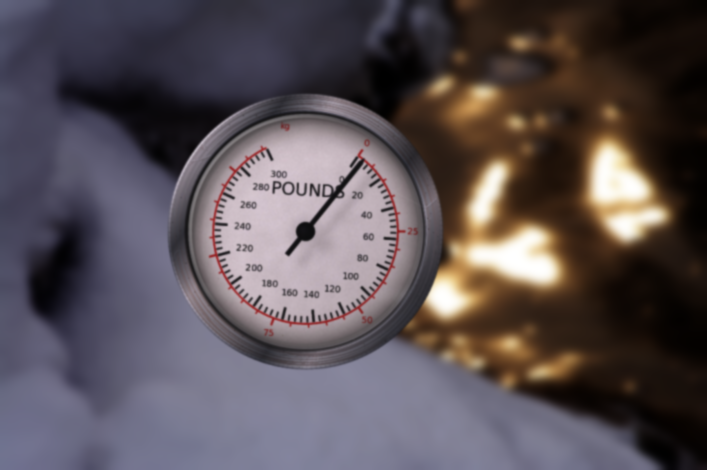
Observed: 4 lb
